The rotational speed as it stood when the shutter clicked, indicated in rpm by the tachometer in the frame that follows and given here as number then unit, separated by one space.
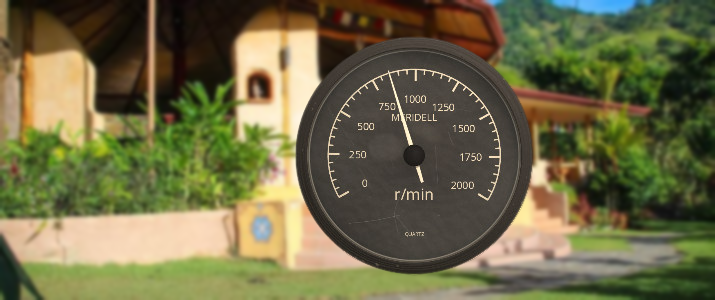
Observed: 850 rpm
